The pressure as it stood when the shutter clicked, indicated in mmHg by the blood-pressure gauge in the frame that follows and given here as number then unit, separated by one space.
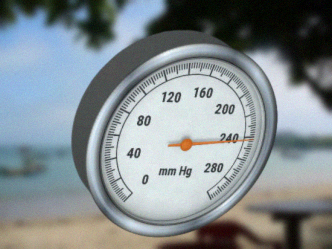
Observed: 240 mmHg
